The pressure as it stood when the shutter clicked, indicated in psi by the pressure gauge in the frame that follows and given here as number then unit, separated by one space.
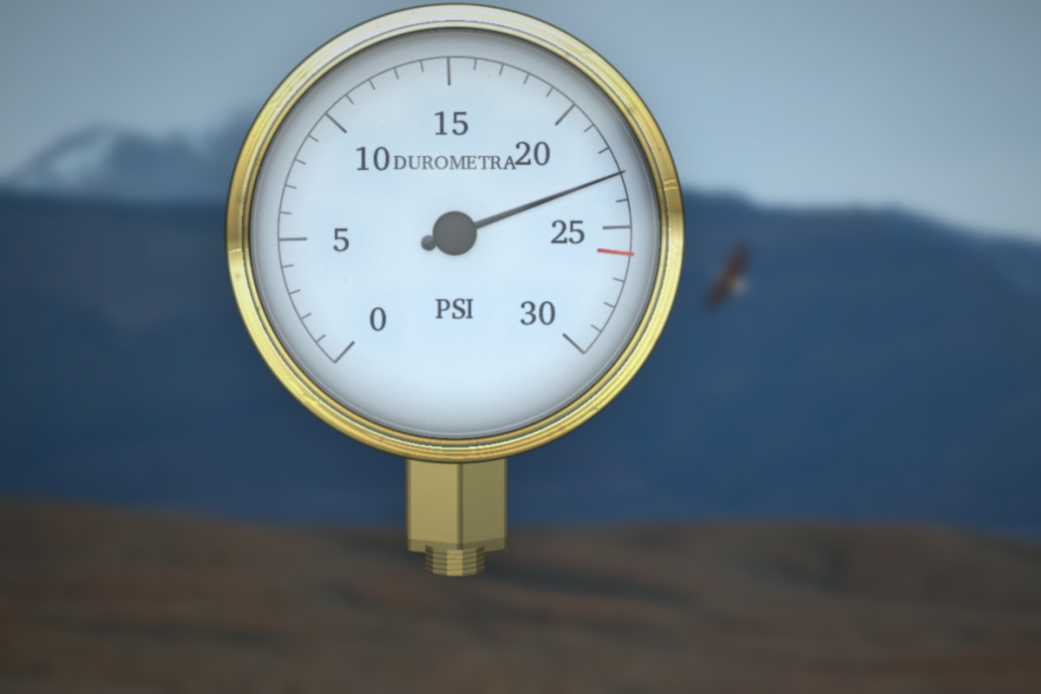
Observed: 23 psi
